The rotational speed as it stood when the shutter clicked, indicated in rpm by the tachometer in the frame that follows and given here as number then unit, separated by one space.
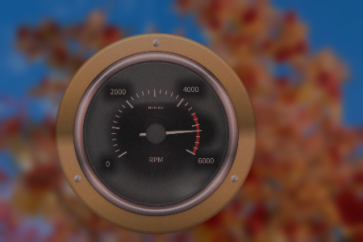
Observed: 5200 rpm
